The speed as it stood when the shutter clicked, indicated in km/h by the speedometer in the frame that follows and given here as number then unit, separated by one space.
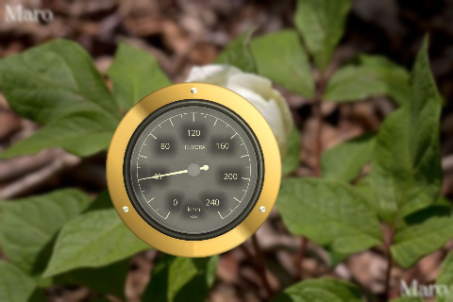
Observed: 40 km/h
